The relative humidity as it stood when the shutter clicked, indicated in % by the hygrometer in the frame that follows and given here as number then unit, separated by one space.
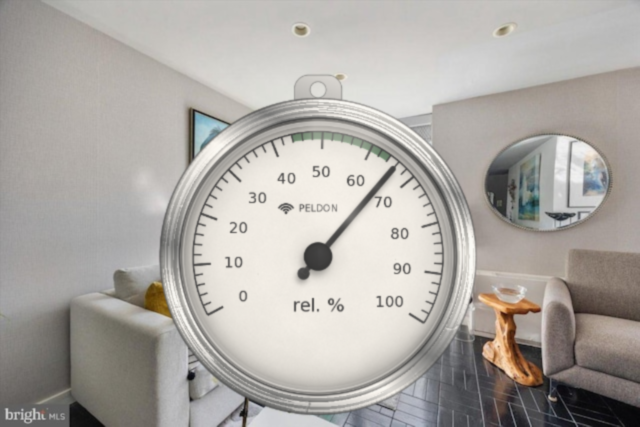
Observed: 66 %
